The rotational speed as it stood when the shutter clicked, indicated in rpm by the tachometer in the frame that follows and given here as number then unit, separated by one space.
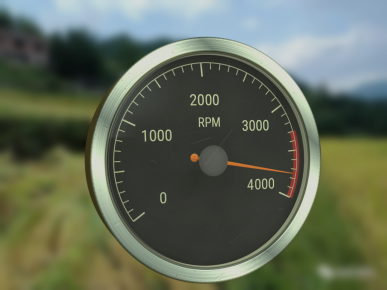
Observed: 3750 rpm
